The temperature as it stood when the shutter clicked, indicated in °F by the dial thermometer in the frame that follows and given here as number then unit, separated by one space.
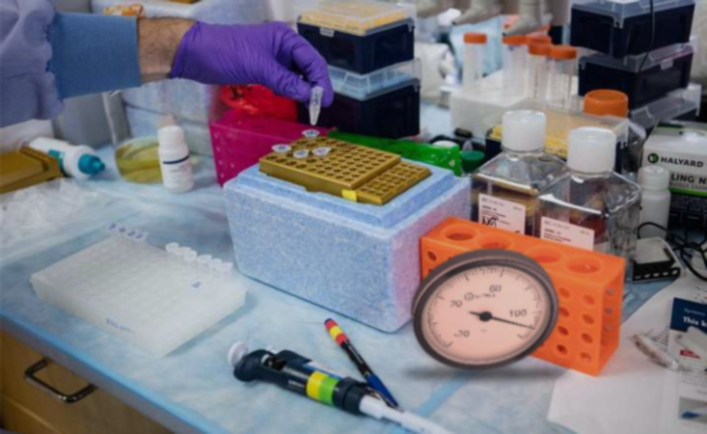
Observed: 110 °F
